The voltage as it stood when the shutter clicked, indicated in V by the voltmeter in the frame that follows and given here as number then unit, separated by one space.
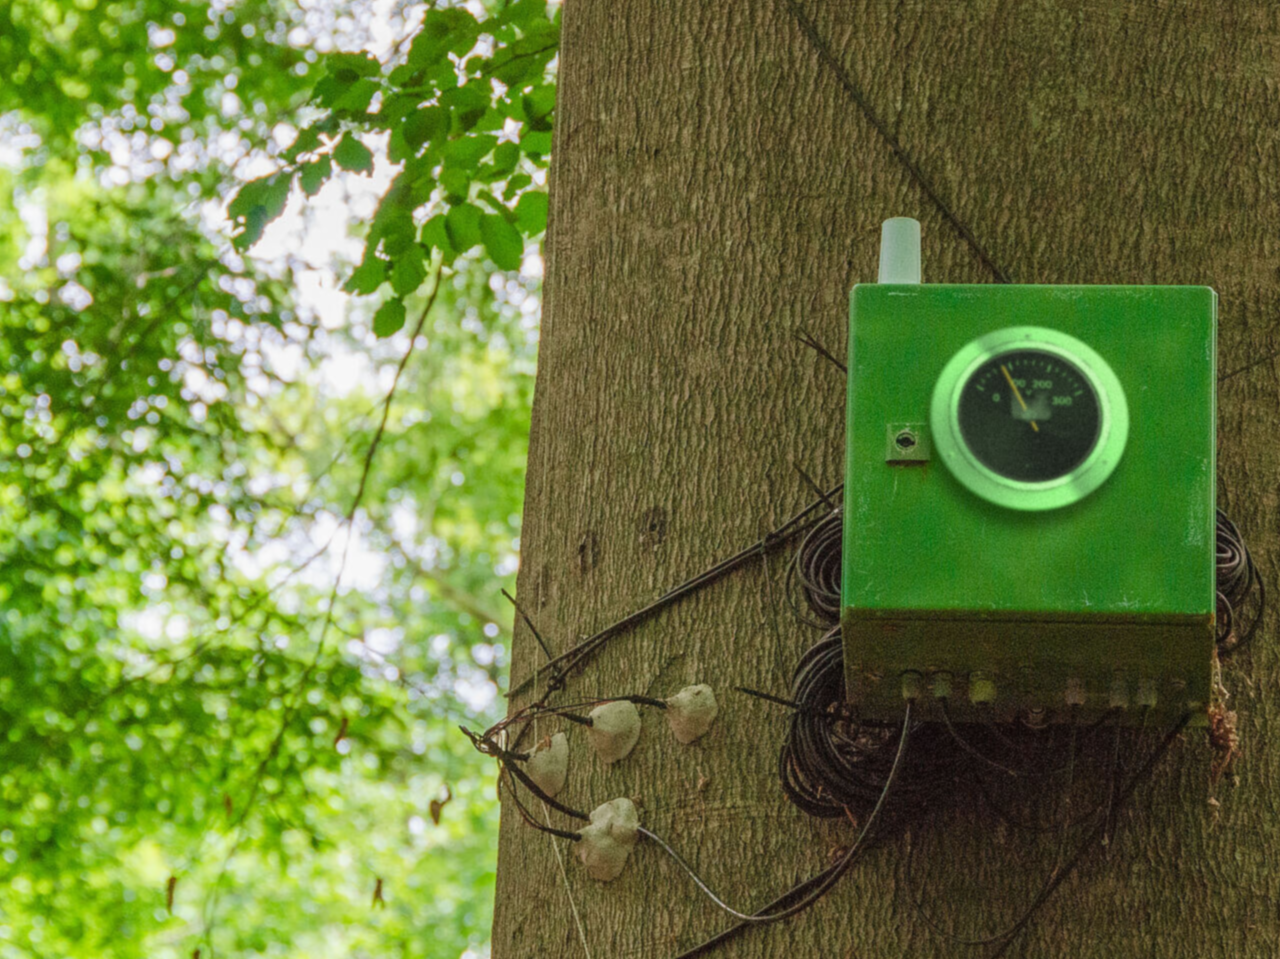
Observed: 80 V
